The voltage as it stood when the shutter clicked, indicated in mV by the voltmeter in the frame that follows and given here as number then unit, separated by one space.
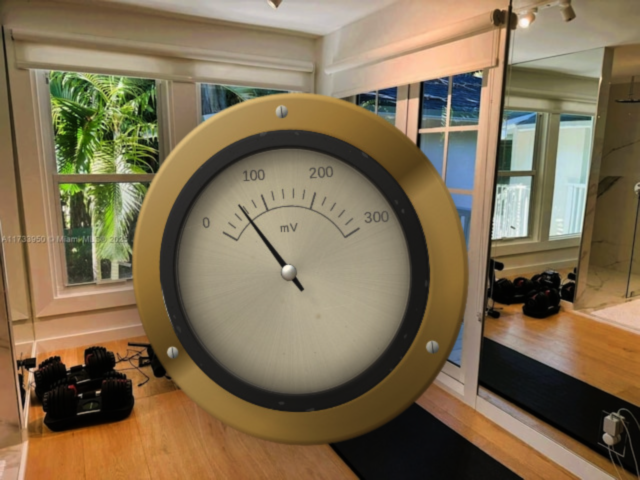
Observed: 60 mV
